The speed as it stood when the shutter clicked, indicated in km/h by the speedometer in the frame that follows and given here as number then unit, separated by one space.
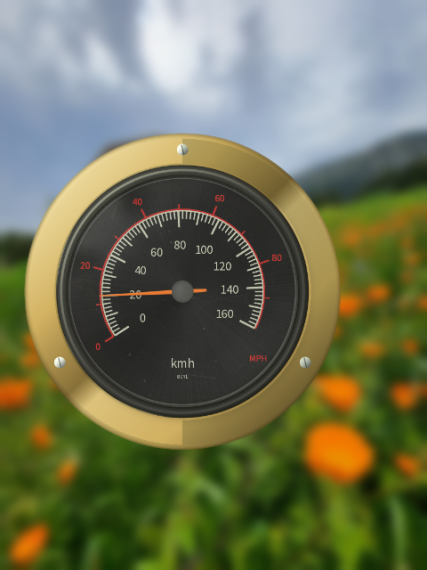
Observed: 20 km/h
